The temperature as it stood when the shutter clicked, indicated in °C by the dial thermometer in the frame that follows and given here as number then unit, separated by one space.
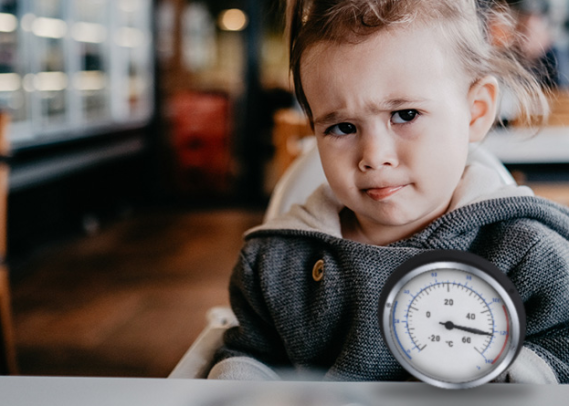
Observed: 50 °C
